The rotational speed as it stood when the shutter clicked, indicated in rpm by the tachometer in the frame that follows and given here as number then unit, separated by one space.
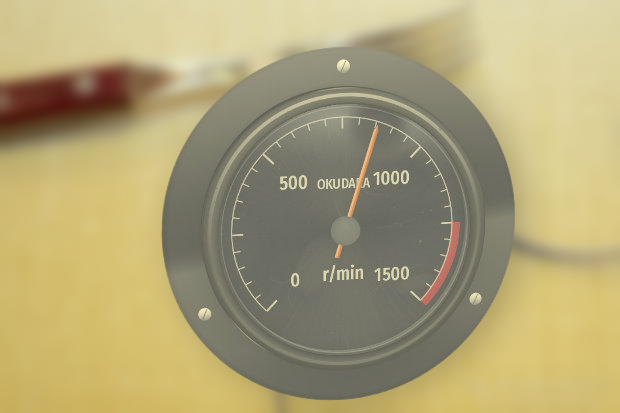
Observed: 850 rpm
